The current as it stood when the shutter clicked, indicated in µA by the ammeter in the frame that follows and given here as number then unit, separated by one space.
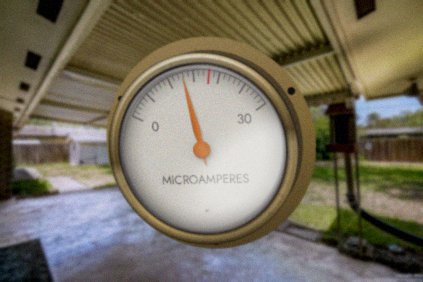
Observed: 13 µA
